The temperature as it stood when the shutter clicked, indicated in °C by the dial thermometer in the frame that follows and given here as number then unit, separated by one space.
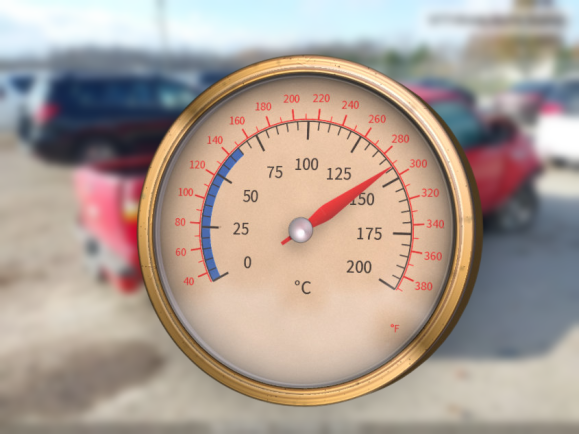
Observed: 145 °C
